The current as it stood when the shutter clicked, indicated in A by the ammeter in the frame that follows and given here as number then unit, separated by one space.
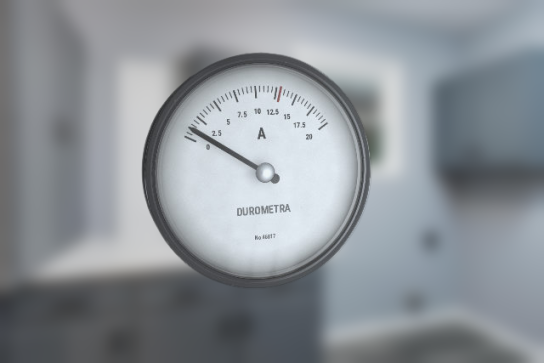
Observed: 1 A
